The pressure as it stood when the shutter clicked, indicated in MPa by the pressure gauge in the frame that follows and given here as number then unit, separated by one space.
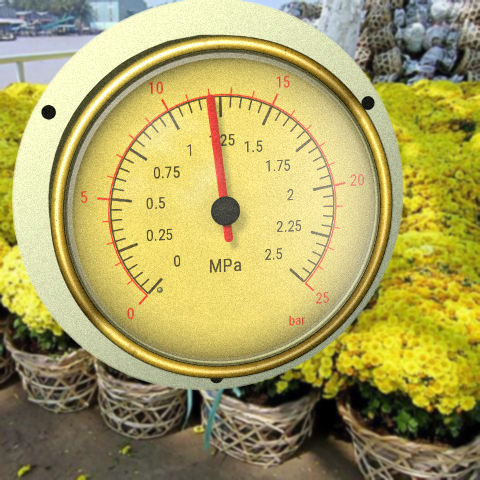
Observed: 1.2 MPa
